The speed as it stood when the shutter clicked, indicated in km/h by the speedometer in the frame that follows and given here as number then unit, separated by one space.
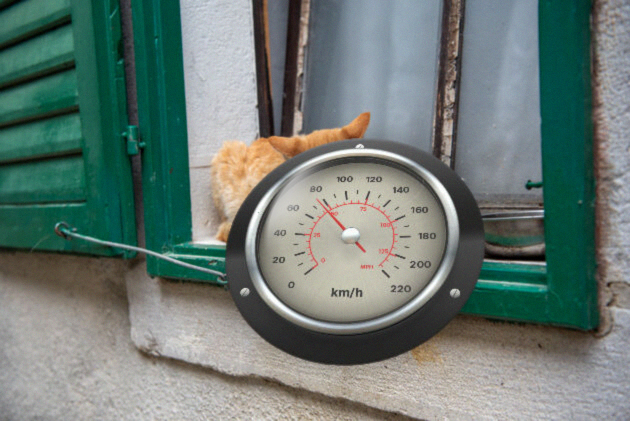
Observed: 75 km/h
